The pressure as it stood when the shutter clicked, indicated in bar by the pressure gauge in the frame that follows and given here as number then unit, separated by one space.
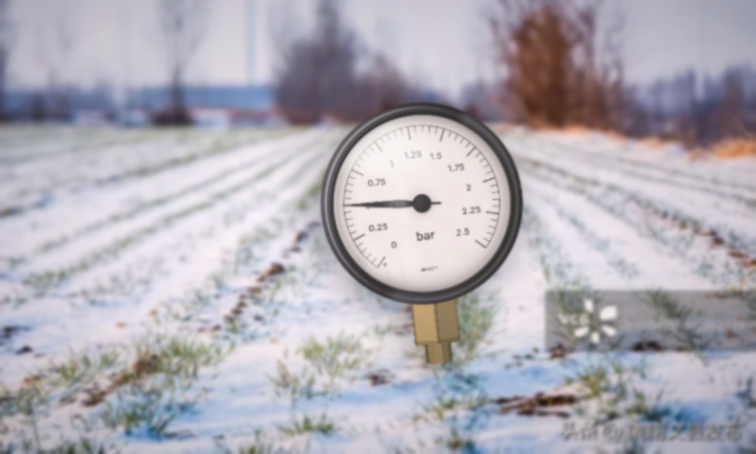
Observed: 0.5 bar
